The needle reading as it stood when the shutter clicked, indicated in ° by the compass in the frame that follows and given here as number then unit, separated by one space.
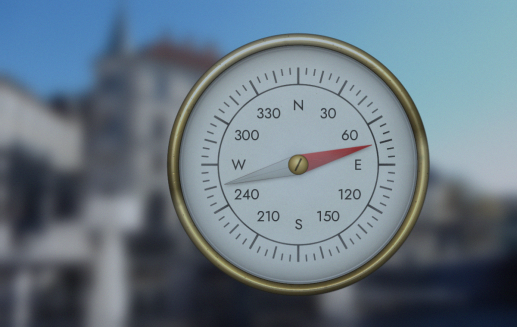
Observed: 75 °
